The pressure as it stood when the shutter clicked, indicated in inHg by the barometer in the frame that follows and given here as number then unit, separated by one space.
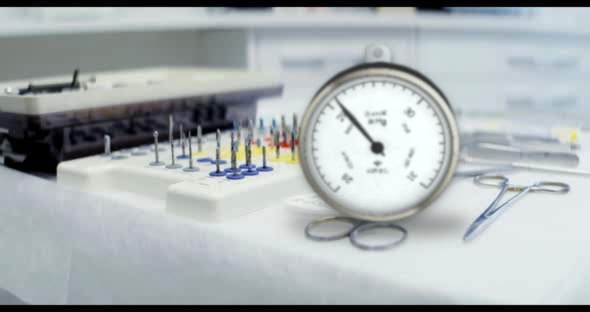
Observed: 29.1 inHg
